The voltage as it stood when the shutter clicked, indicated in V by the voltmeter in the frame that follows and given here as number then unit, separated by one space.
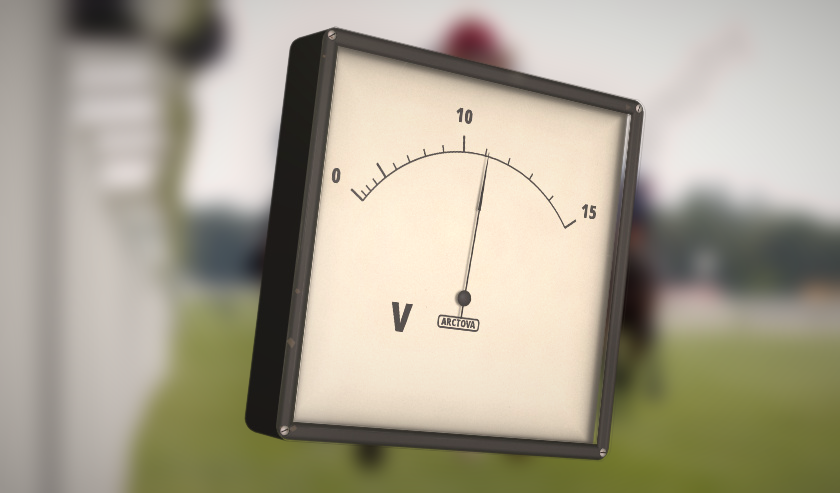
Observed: 11 V
